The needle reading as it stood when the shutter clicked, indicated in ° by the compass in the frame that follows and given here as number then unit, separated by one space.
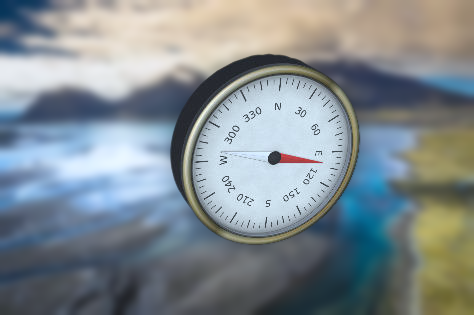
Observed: 100 °
